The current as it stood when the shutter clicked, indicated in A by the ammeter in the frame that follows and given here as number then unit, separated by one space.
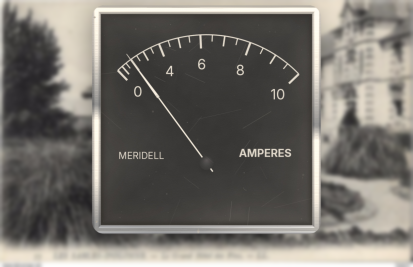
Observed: 2 A
